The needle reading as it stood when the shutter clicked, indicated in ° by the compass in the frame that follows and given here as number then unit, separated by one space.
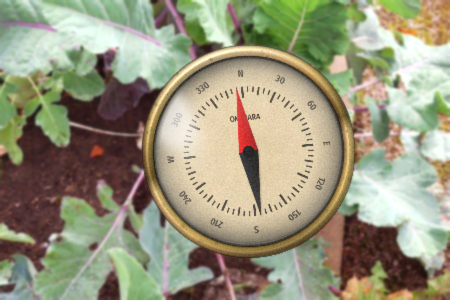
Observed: 355 °
